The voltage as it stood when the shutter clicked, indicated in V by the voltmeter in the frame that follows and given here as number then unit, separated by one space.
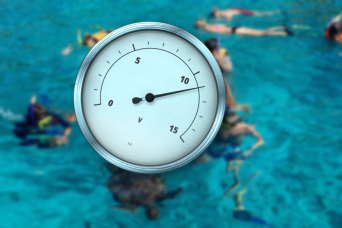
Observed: 11 V
